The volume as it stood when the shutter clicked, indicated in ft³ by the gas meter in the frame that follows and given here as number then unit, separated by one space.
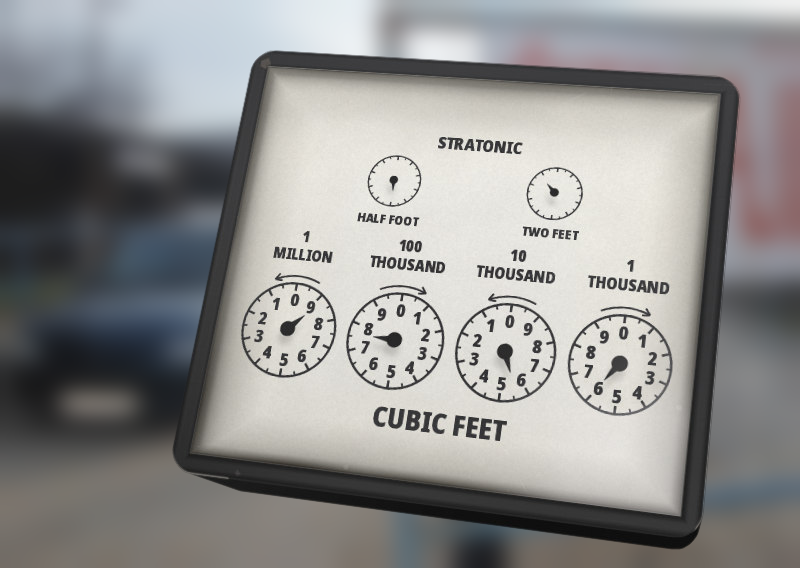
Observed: 875600 ft³
